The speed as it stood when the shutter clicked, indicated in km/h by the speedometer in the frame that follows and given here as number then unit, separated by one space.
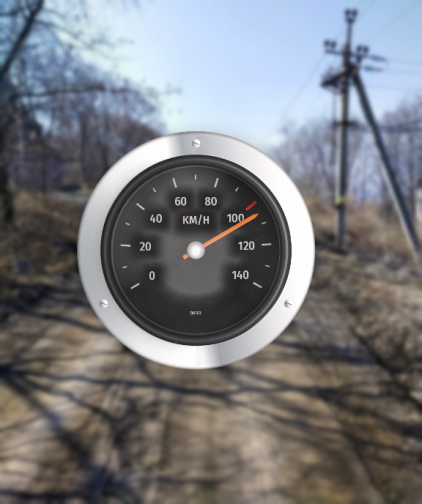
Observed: 105 km/h
